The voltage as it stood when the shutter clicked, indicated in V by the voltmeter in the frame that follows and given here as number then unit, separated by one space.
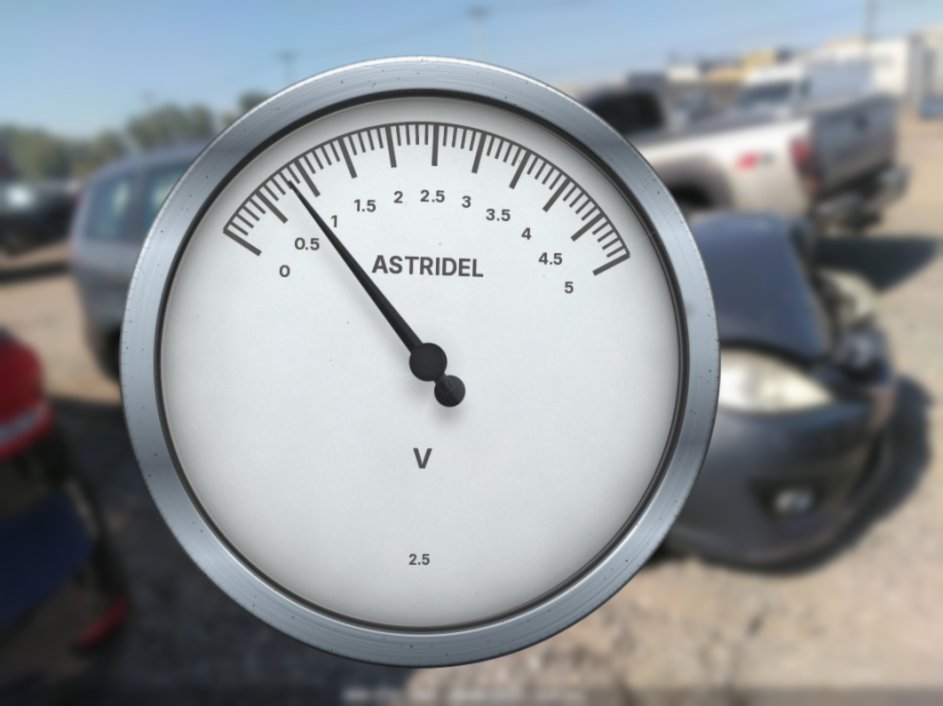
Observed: 0.8 V
